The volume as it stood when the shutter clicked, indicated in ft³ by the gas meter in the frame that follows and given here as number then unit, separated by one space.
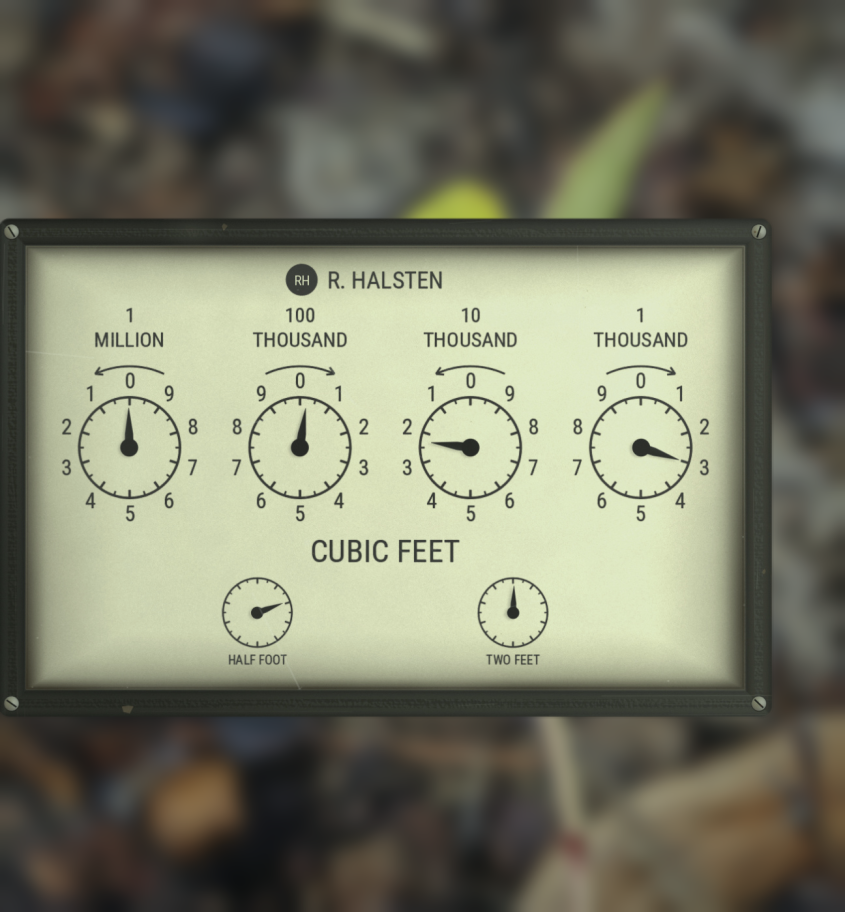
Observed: 2300 ft³
